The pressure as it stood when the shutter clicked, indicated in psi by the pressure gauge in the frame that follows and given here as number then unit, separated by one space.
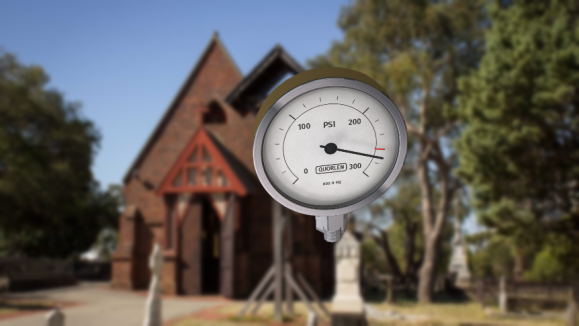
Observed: 270 psi
